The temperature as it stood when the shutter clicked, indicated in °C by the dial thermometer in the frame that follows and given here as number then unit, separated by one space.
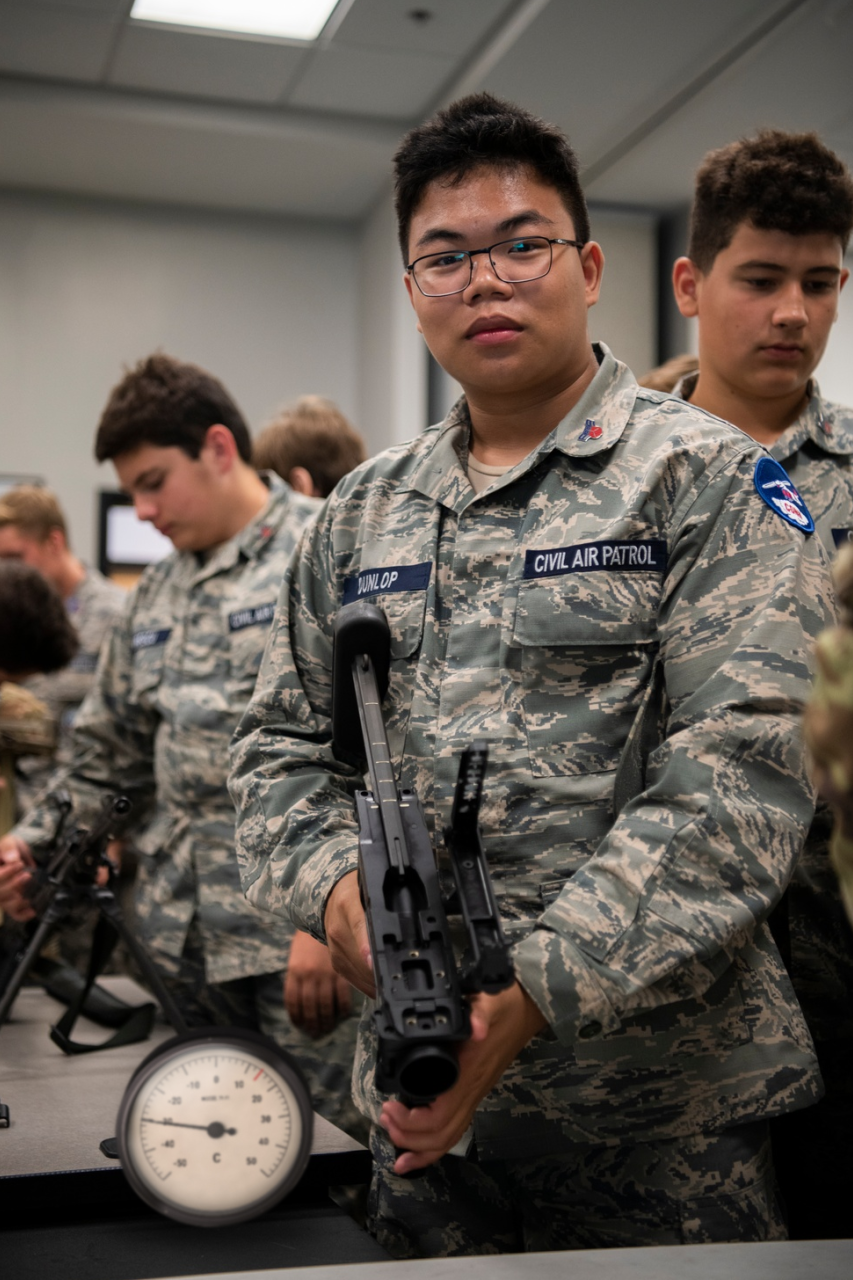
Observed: -30 °C
